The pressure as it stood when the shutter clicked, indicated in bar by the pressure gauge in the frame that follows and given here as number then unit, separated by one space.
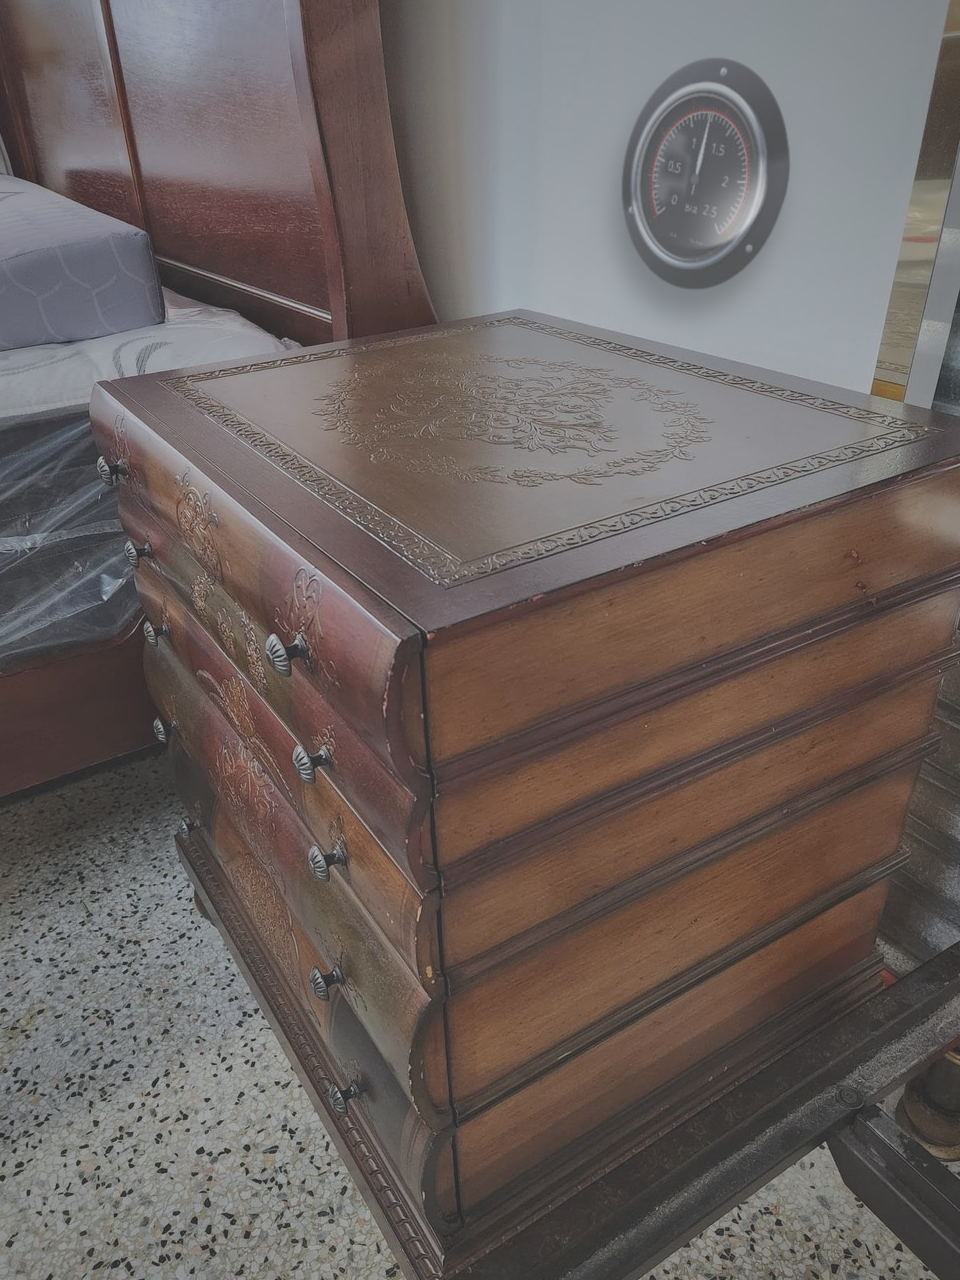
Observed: 1.25 bar
